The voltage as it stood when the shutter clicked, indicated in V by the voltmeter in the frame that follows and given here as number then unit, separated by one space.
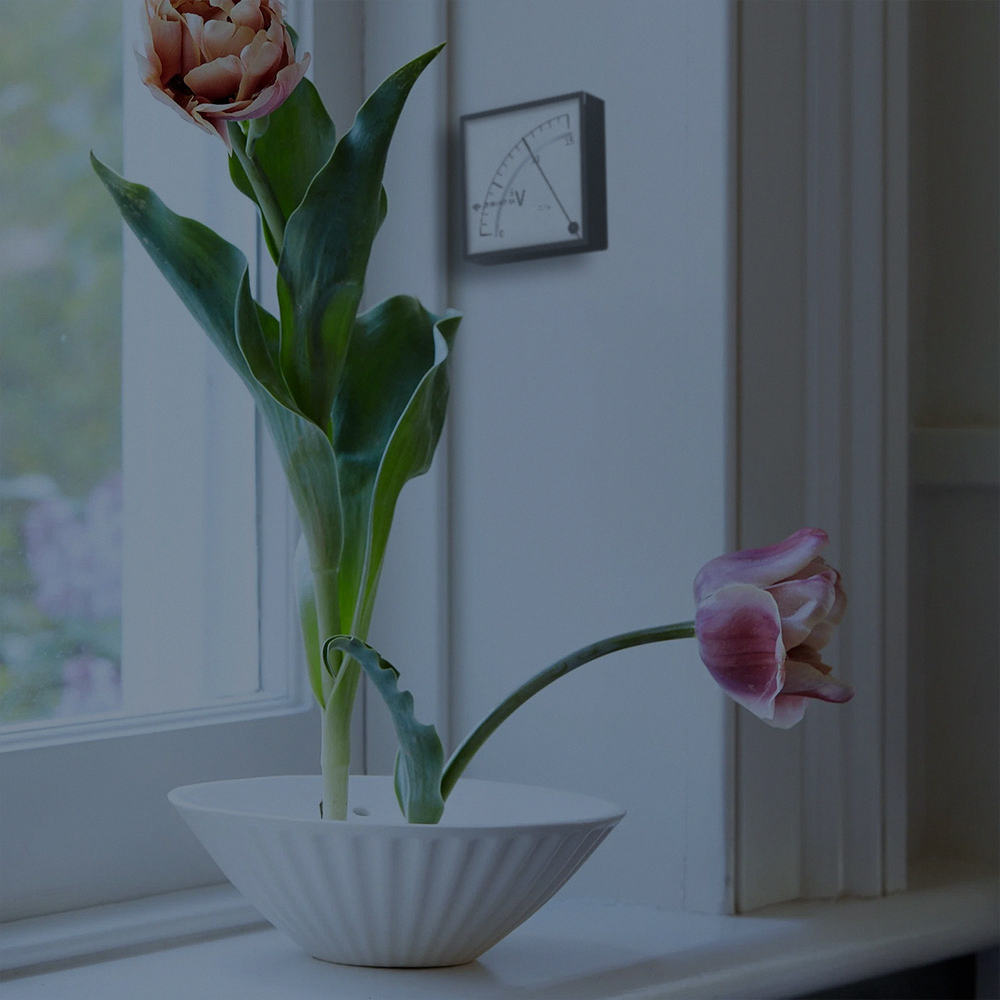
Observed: 10 V
